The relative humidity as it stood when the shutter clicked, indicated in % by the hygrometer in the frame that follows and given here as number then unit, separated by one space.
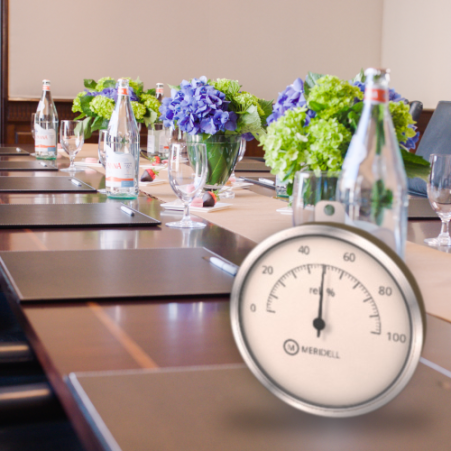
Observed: 50 %
